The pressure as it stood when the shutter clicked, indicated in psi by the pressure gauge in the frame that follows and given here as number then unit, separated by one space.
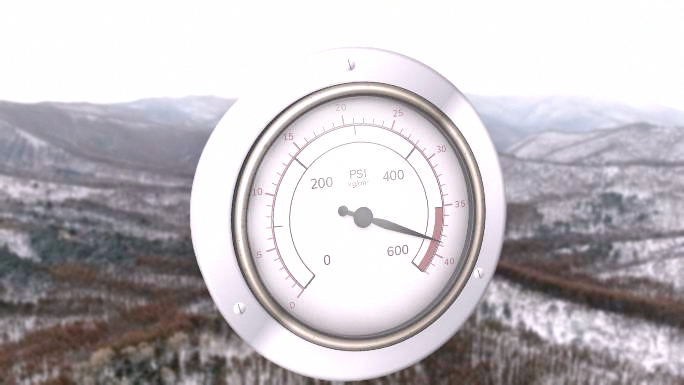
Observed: 550 psi
